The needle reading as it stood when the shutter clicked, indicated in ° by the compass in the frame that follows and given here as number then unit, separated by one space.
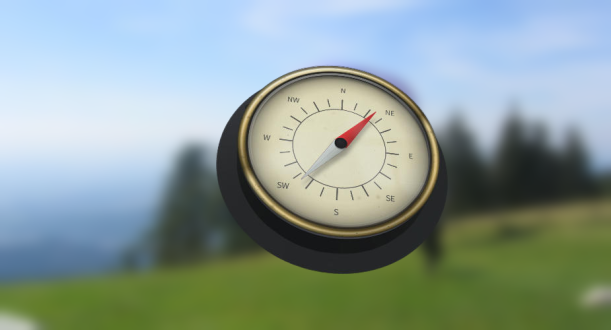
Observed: 37.5 °
